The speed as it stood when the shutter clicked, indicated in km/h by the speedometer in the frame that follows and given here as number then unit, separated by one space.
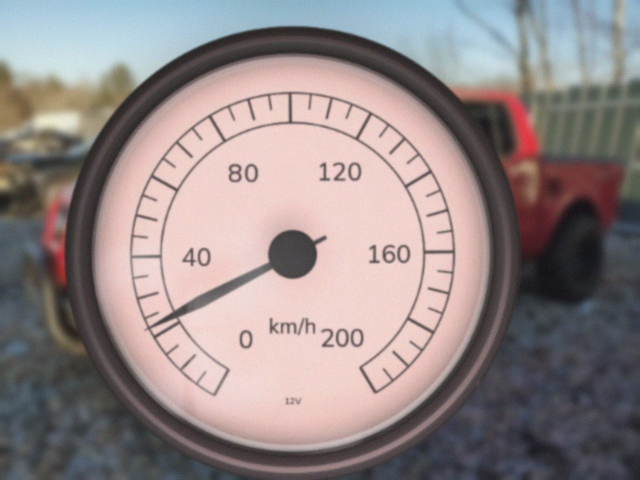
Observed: 22.5 km/h
